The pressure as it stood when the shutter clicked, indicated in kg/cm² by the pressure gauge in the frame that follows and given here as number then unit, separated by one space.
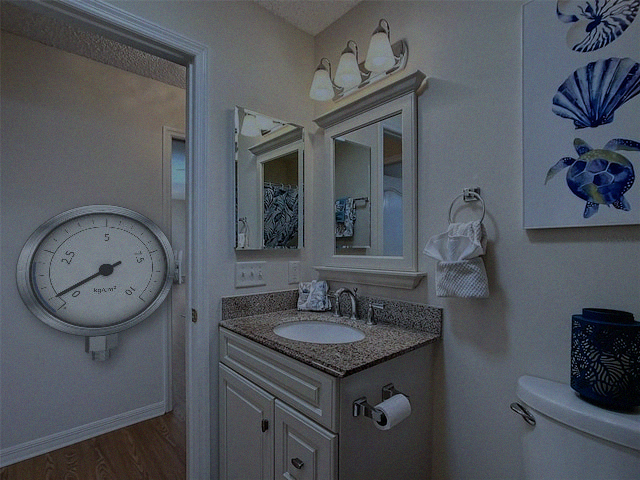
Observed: 0.5 kg/cm²
